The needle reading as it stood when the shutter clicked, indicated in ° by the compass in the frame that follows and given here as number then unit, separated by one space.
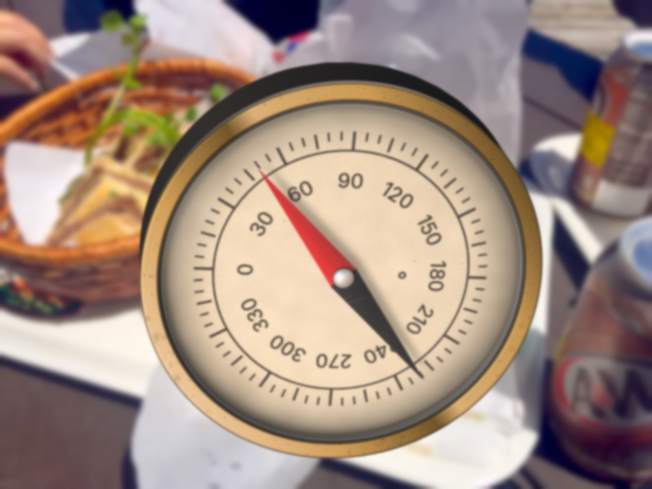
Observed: 50 °
